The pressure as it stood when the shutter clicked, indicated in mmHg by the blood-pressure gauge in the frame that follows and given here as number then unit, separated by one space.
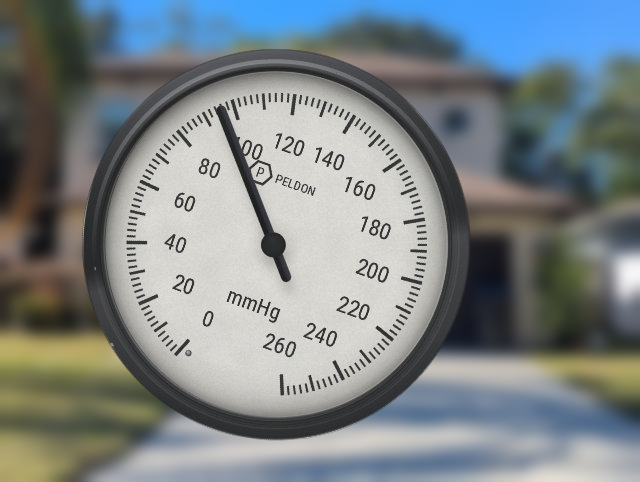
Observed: 96 mmHg
